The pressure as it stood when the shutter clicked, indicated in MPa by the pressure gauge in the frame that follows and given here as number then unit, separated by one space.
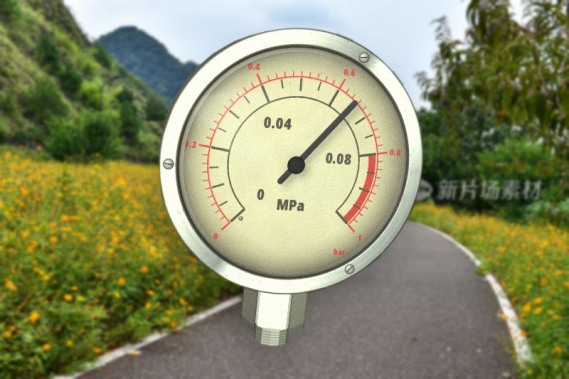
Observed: 0.065 MPa
